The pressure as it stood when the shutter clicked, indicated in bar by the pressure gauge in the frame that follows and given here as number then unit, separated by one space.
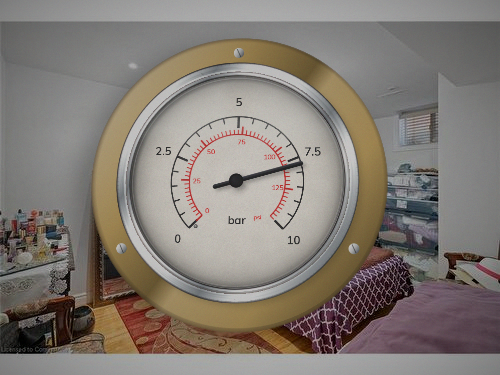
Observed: 7.75 bar
